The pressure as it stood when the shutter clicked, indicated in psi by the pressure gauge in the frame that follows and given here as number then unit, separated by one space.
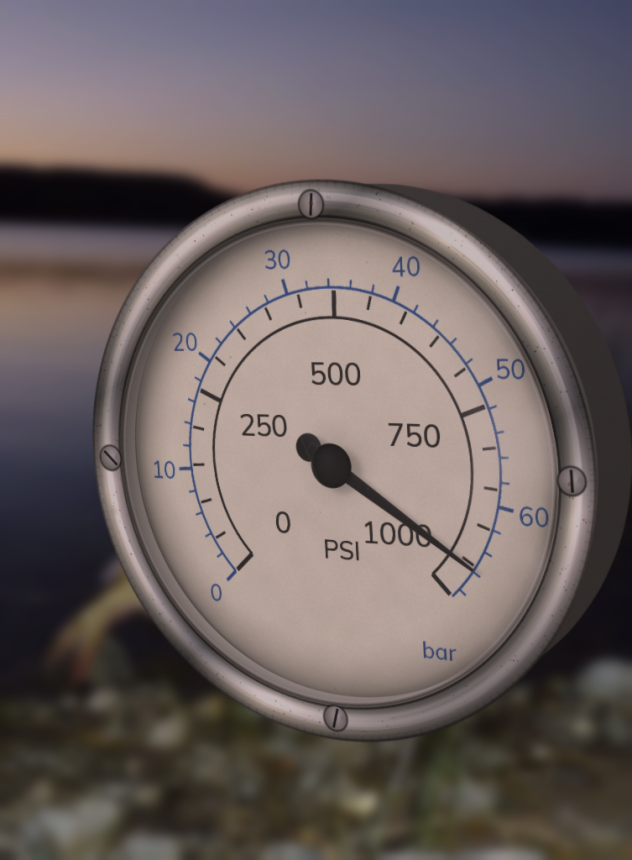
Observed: 950 psi
